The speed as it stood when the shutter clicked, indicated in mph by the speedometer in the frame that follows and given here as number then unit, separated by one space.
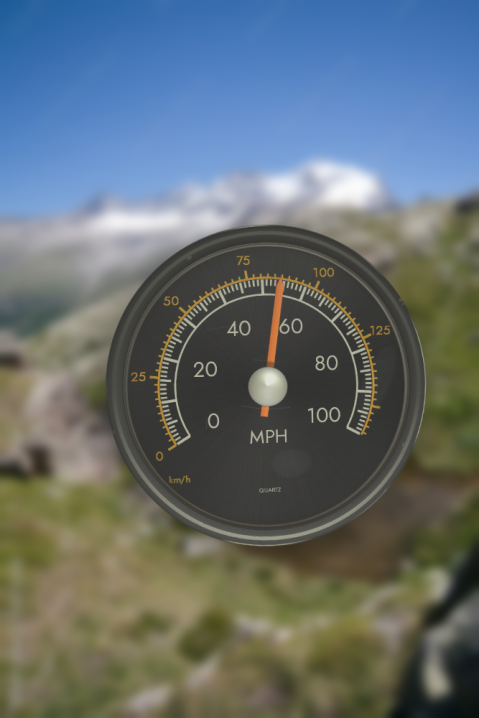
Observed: 54 mph
